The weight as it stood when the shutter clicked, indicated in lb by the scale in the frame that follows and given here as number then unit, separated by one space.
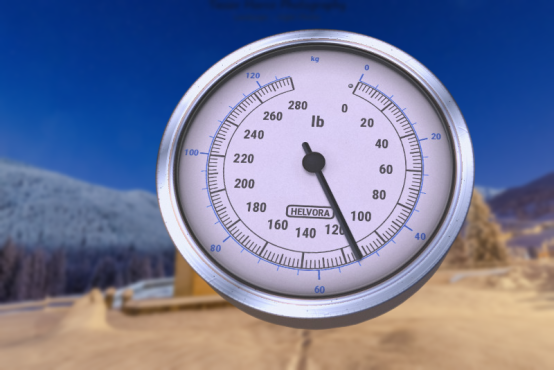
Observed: 114 lb
